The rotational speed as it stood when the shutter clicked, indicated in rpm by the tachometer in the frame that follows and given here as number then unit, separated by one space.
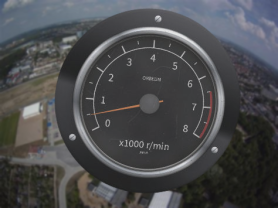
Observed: 500 rpm
